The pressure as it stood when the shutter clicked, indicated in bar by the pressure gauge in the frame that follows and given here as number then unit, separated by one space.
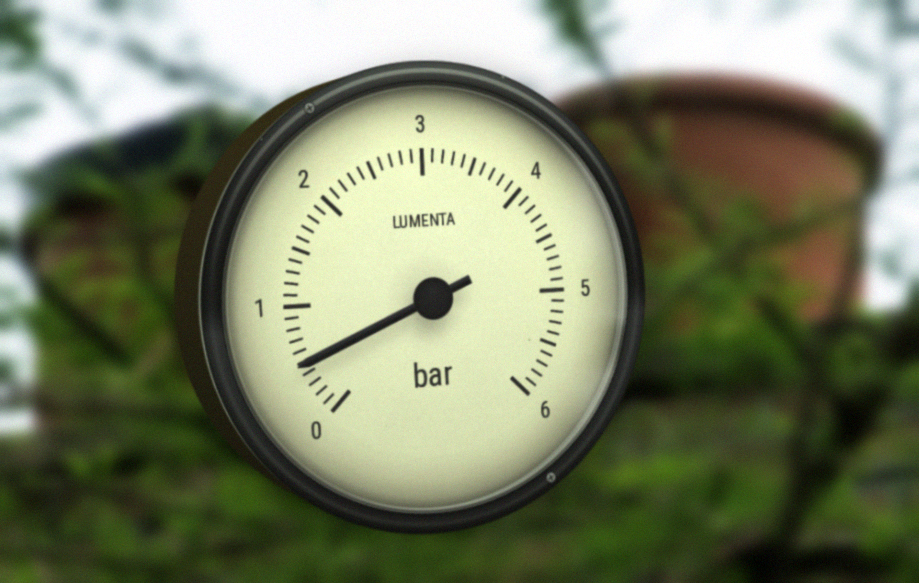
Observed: 0.5 bar
